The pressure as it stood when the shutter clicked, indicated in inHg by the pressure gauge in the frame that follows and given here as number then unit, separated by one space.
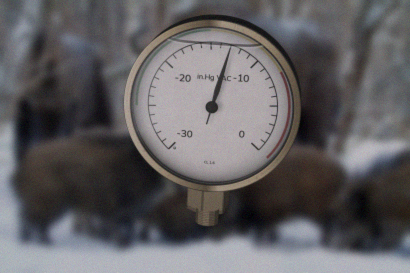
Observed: -13 inHg
